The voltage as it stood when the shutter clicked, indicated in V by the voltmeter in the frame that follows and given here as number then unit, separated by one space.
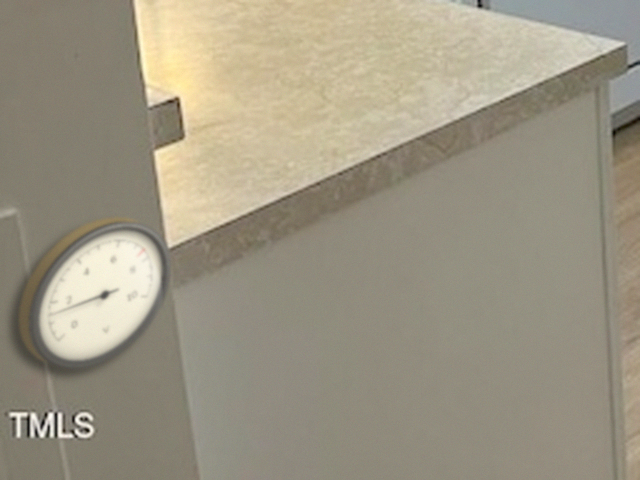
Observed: 1.5 V
